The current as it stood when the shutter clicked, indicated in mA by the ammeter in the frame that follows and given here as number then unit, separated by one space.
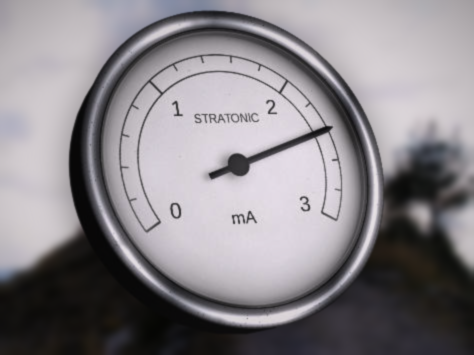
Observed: 2.4 mA
